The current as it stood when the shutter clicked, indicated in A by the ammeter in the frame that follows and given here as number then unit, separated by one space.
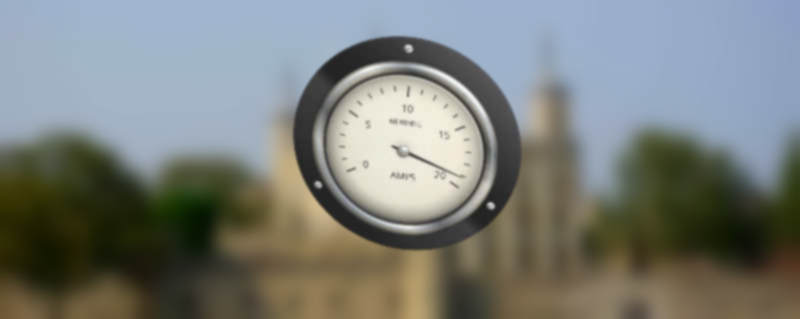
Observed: 19 A
